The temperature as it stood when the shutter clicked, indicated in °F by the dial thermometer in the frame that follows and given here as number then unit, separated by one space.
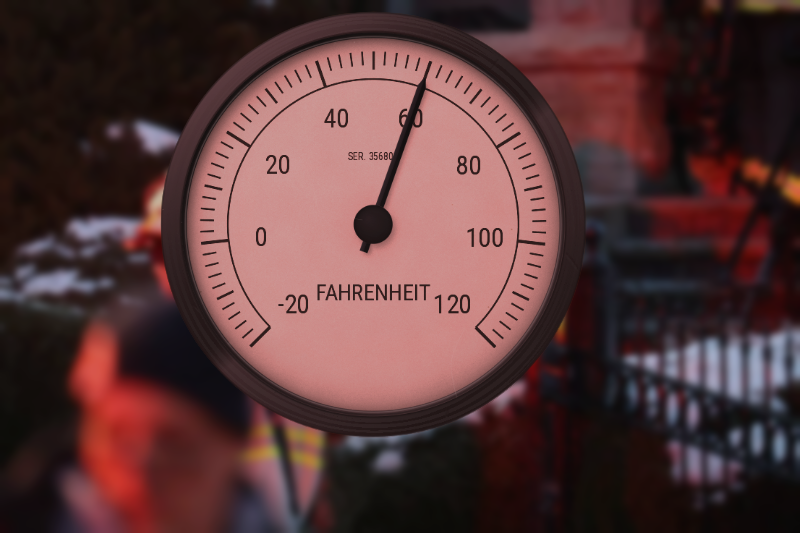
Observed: 60 °F
